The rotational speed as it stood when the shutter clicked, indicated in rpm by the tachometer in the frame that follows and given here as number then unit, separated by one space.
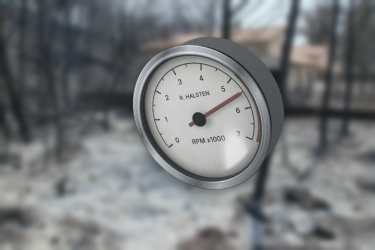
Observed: 5500 rpm
